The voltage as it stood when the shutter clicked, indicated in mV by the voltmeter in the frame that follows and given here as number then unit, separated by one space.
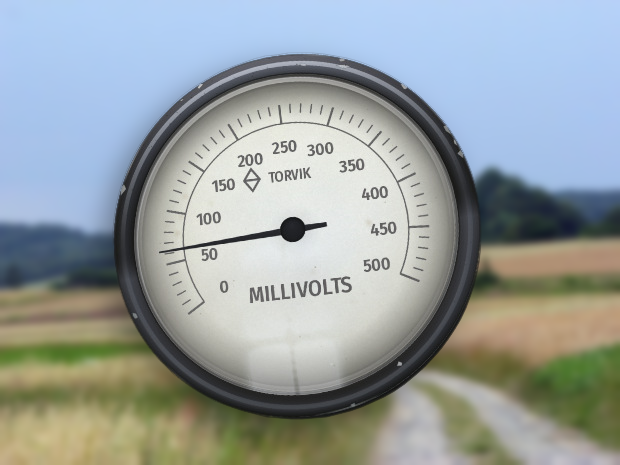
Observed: 60 mV
